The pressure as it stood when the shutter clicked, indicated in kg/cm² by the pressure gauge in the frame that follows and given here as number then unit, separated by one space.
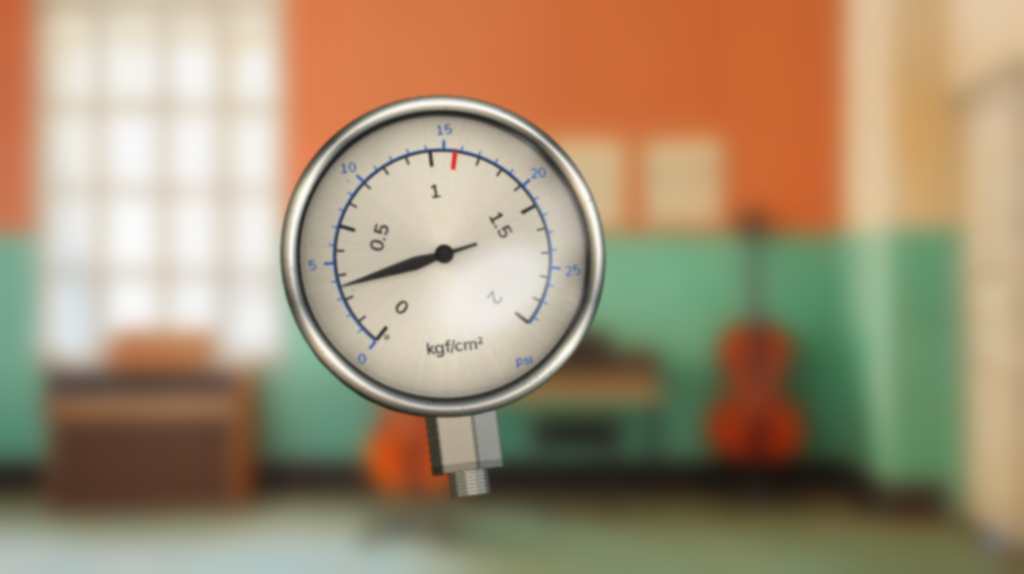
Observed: 0.25 kg/cm²
